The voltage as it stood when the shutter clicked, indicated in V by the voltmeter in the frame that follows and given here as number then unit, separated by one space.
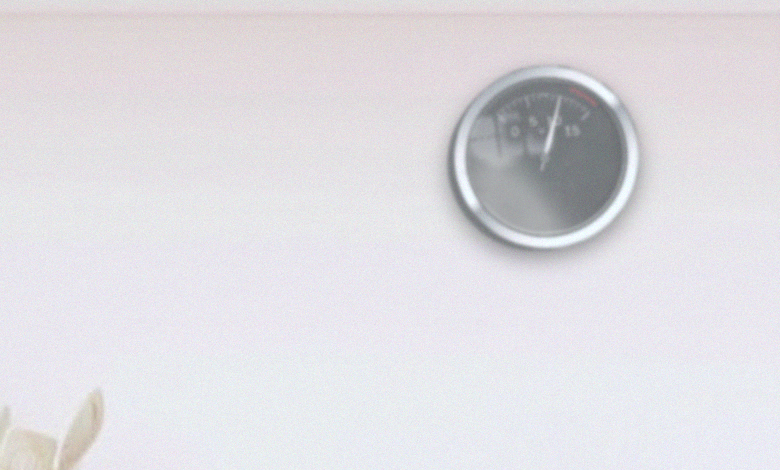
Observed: 10 V
